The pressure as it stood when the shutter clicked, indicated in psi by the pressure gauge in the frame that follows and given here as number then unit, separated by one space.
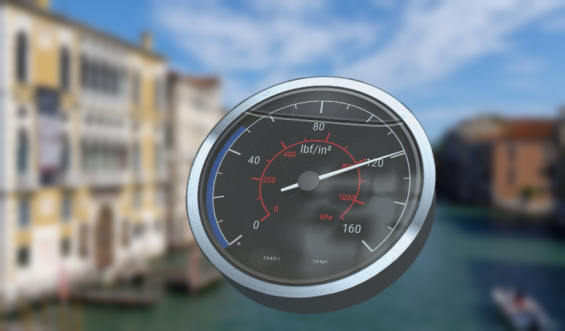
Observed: 120 psi
